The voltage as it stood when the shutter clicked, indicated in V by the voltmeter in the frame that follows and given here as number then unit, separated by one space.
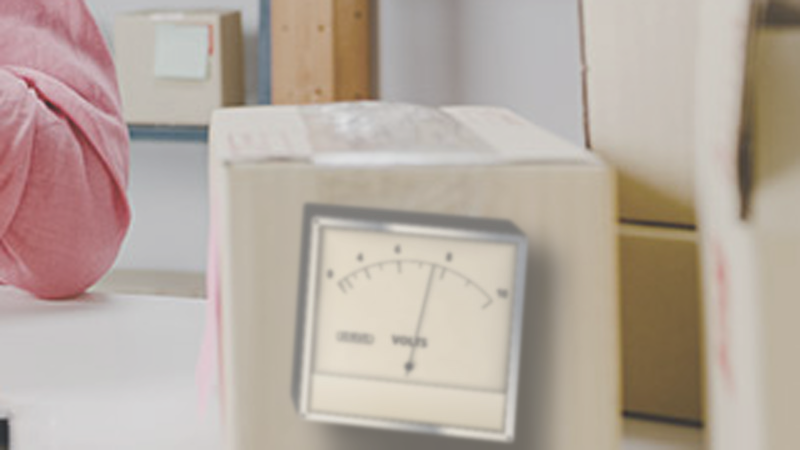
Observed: 7.5 V
